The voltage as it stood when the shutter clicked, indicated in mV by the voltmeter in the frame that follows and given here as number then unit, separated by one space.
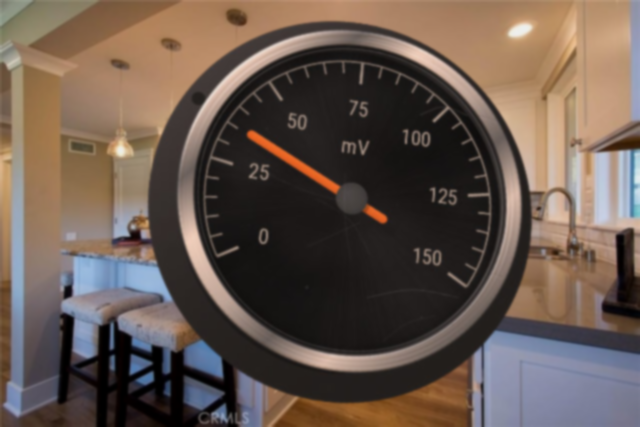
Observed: 35 mV
